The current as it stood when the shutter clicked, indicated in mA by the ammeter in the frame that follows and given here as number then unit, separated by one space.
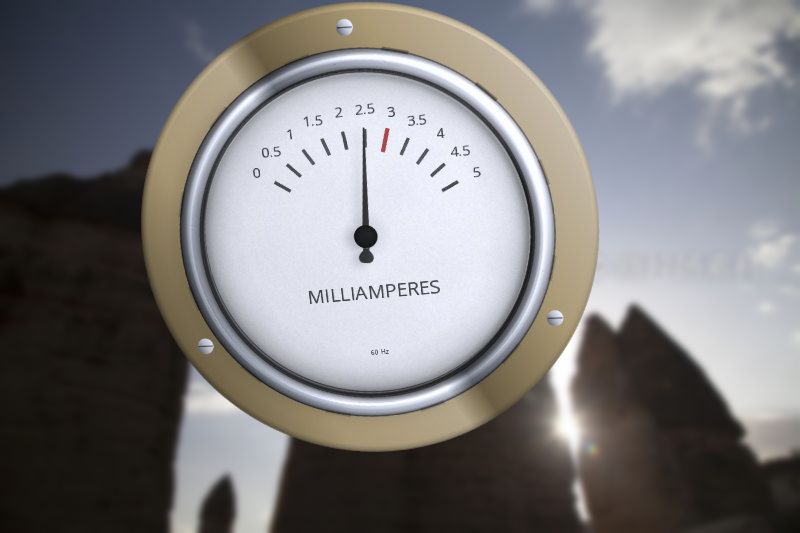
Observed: 2.5 mA
